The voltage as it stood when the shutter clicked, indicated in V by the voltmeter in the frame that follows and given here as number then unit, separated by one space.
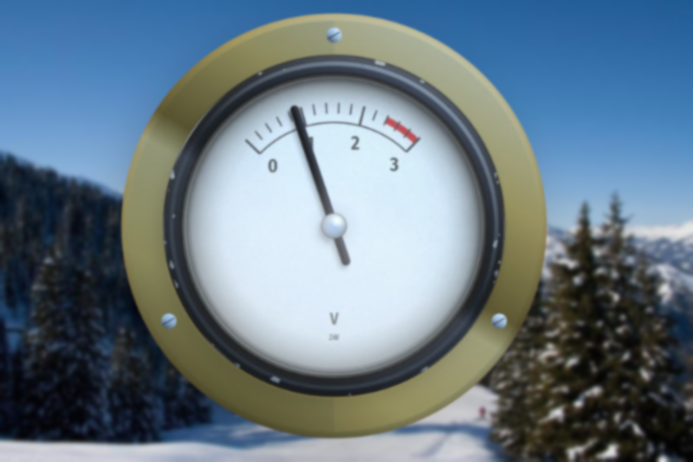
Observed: 0.9 V
